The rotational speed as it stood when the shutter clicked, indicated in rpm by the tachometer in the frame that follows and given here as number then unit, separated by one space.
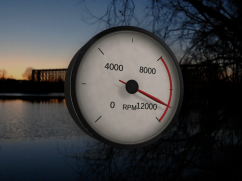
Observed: 11000 rpm
